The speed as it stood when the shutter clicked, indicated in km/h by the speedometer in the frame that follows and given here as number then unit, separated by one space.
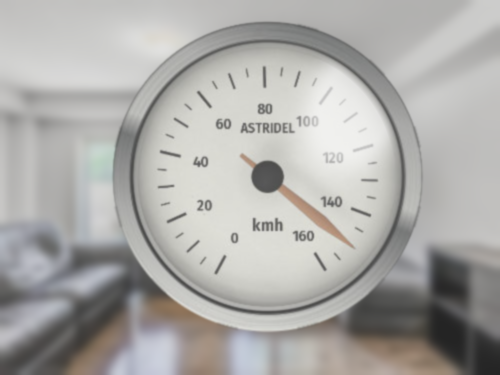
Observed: 150 km/h
